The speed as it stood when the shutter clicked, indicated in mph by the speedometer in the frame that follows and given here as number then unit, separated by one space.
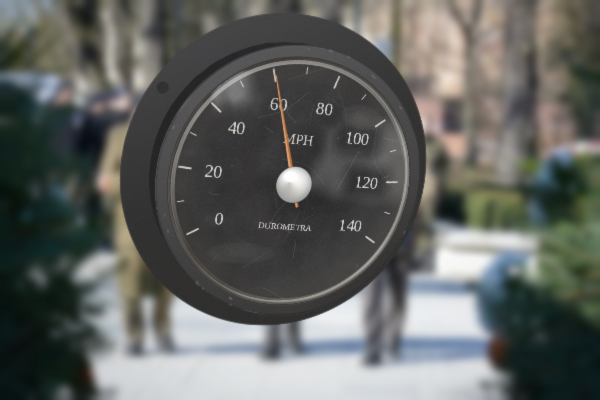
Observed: 60 mph
